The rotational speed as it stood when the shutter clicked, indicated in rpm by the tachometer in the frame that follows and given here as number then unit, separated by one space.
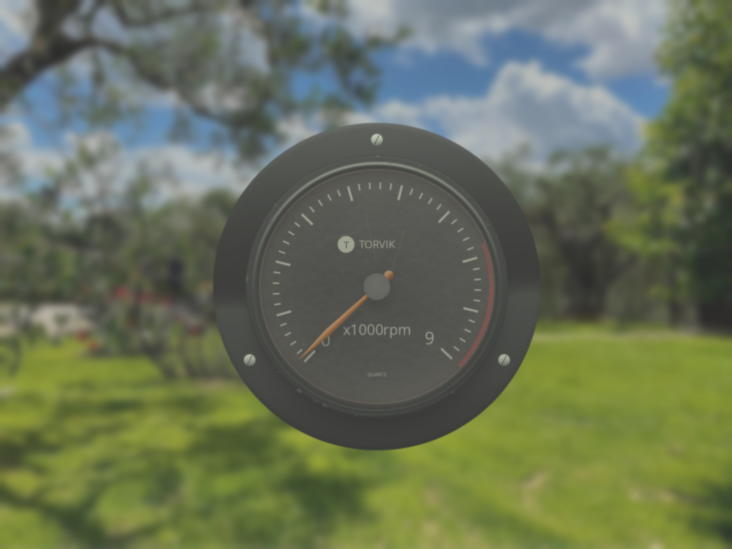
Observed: 100 rpm
